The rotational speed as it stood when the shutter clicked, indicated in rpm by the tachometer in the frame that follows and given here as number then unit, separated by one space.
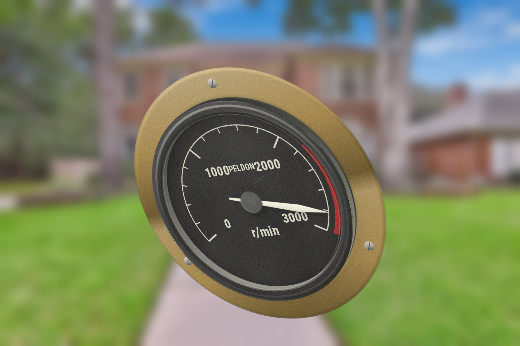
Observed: 2800 rpm
